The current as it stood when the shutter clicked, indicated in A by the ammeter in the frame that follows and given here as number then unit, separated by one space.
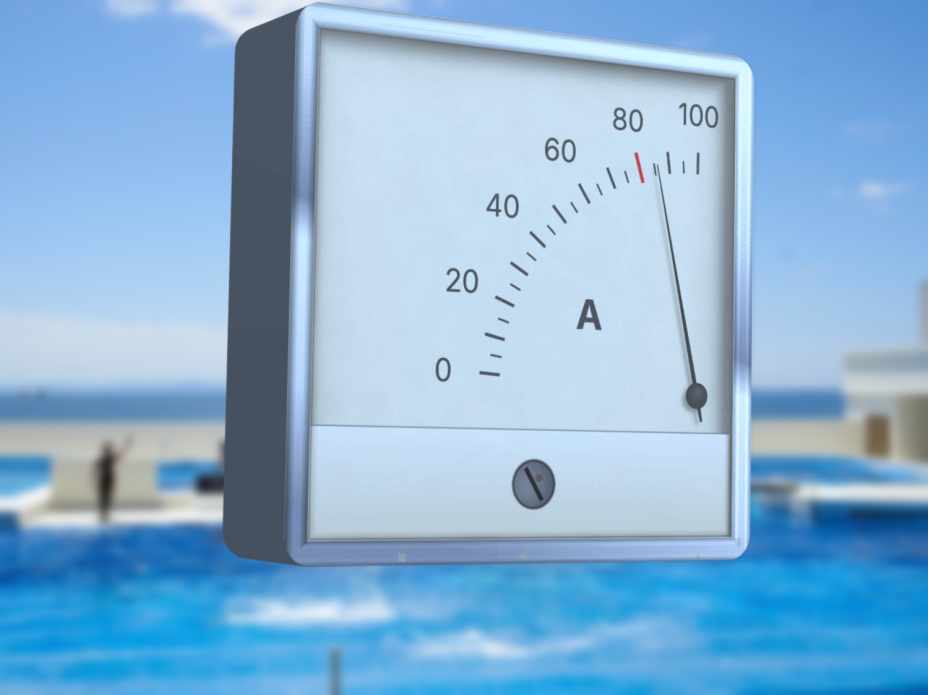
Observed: 85 A
